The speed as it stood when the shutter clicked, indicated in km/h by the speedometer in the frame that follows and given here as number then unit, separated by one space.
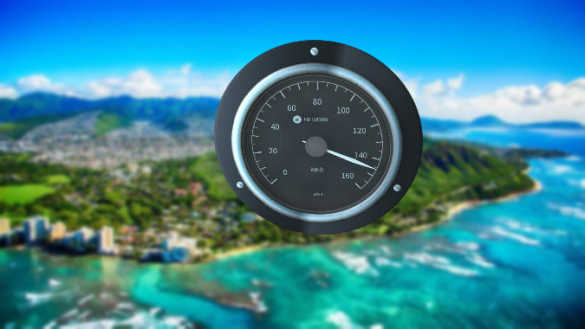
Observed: 145 km/h
